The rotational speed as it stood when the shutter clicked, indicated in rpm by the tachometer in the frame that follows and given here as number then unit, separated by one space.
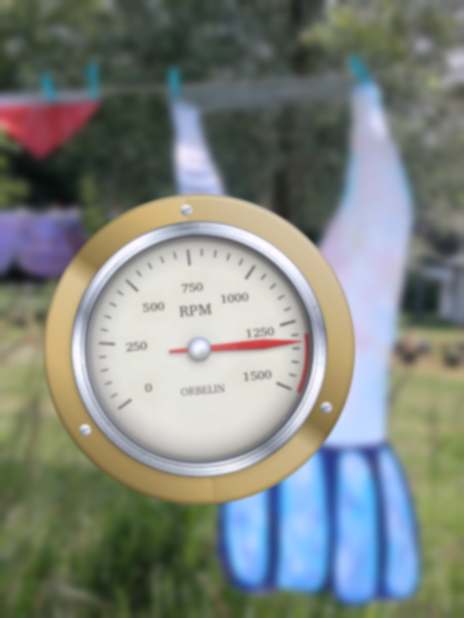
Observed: 1325 rpm
